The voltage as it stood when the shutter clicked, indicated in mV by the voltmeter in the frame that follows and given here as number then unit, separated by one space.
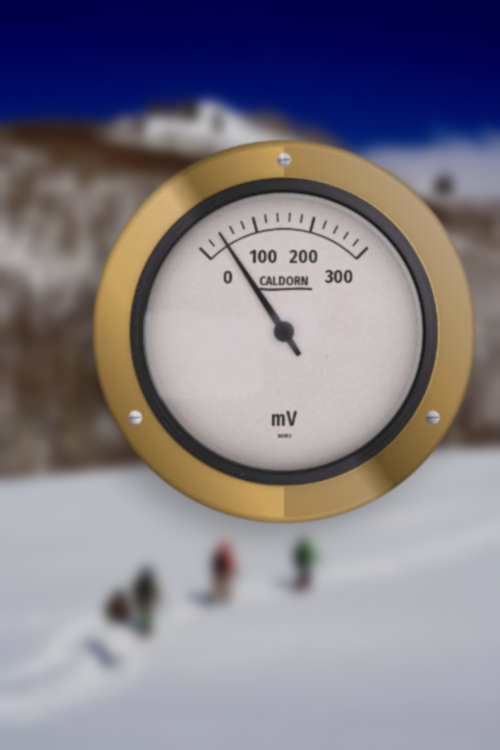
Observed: 40 mV
